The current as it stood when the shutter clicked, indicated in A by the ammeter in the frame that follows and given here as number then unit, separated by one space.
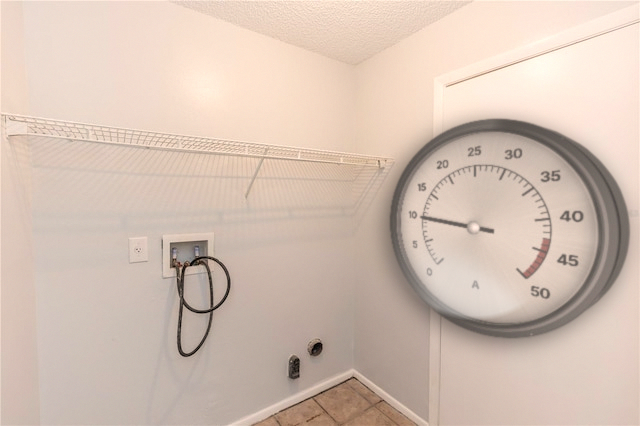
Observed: 10 A
